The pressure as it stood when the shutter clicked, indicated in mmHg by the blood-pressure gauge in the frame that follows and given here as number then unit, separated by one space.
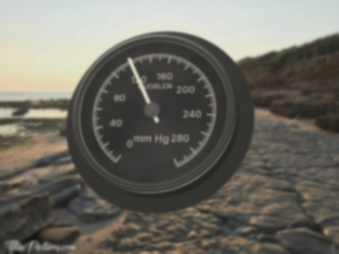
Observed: 120 mmHg
